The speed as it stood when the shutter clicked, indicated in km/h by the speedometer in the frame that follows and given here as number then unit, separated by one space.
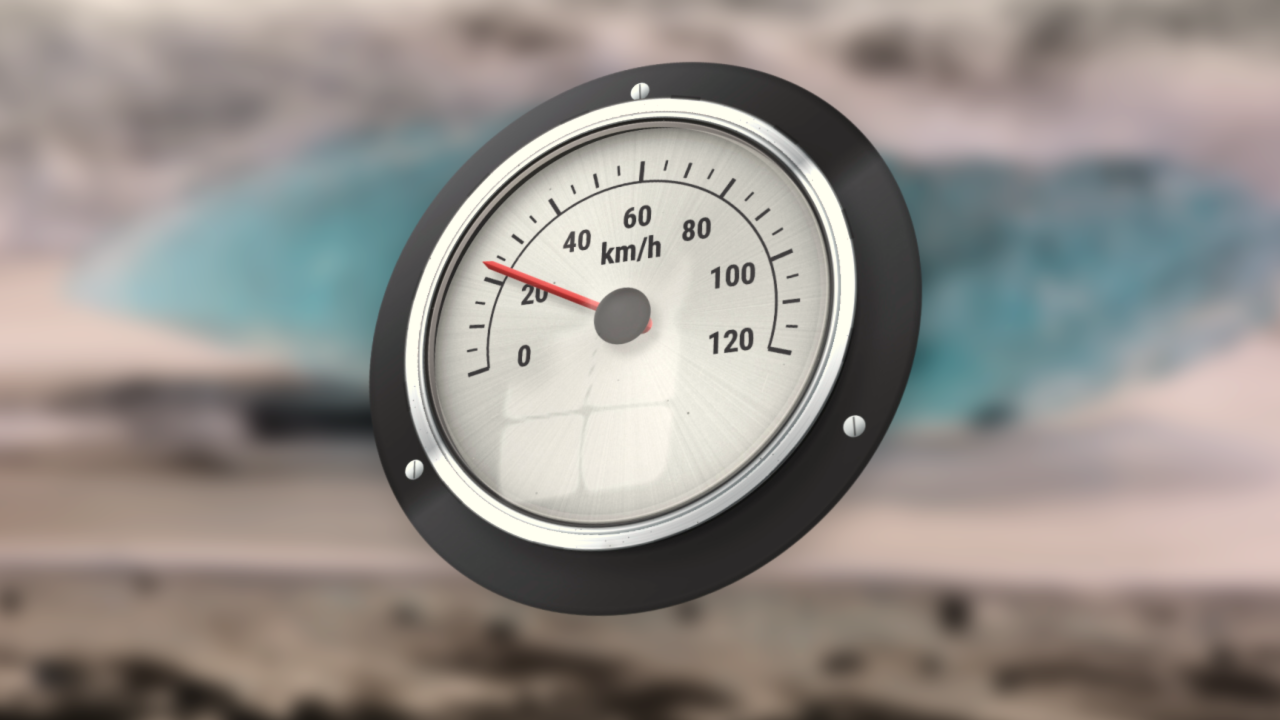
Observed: 22.5 km/h
